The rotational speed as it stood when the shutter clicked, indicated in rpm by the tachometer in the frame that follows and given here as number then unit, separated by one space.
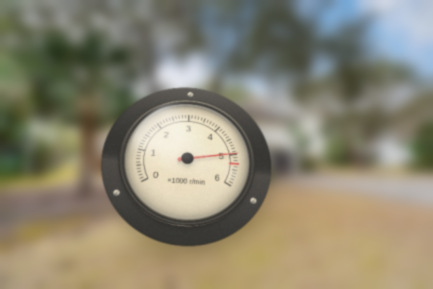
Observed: 5000 rpm
